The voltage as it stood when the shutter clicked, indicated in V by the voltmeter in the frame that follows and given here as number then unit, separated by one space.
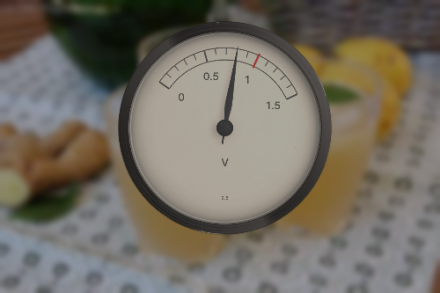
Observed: 0.8 V
